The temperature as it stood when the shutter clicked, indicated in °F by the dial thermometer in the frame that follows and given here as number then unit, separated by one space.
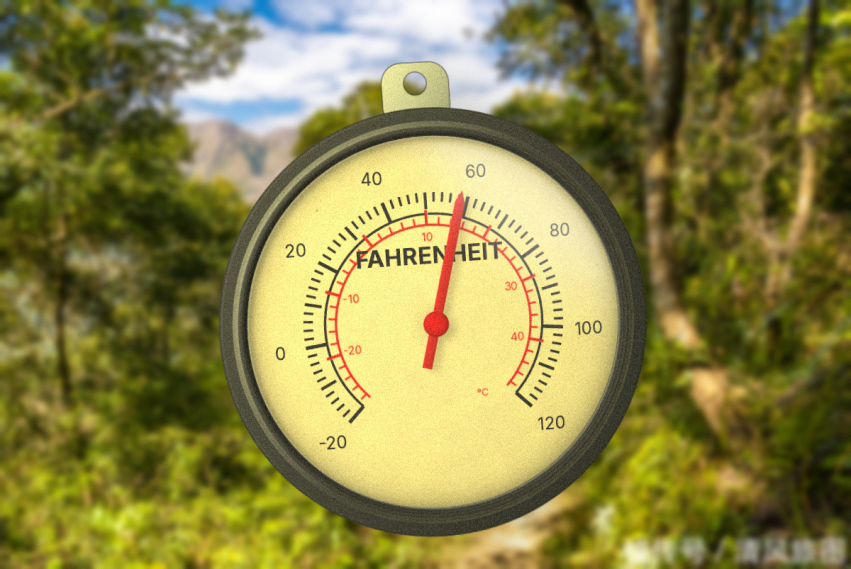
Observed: 58 °F
